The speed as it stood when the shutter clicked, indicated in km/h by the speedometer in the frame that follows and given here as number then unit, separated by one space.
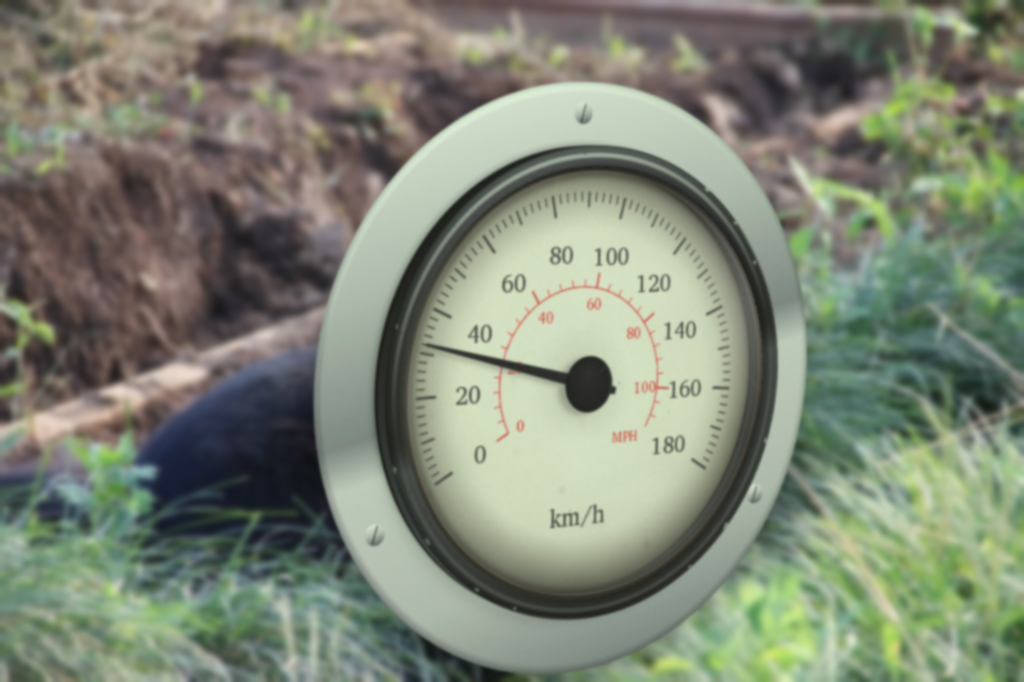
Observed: 32 km/h
